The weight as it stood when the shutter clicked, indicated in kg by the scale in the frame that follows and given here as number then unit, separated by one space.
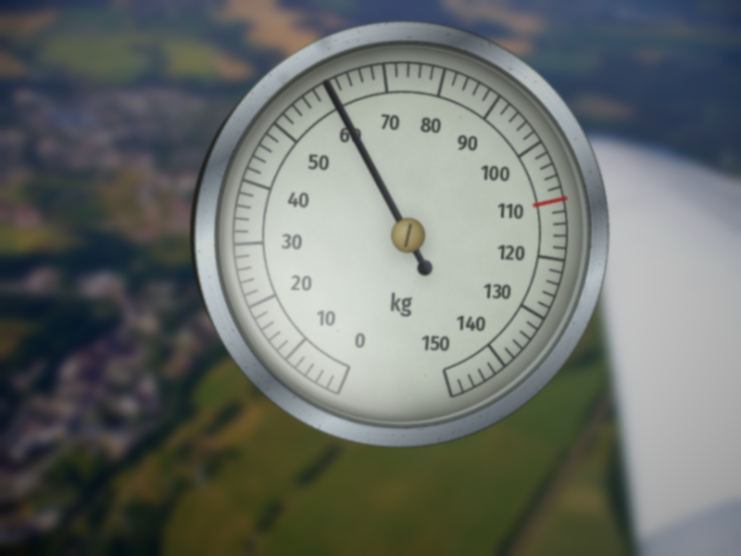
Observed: 60 kg
